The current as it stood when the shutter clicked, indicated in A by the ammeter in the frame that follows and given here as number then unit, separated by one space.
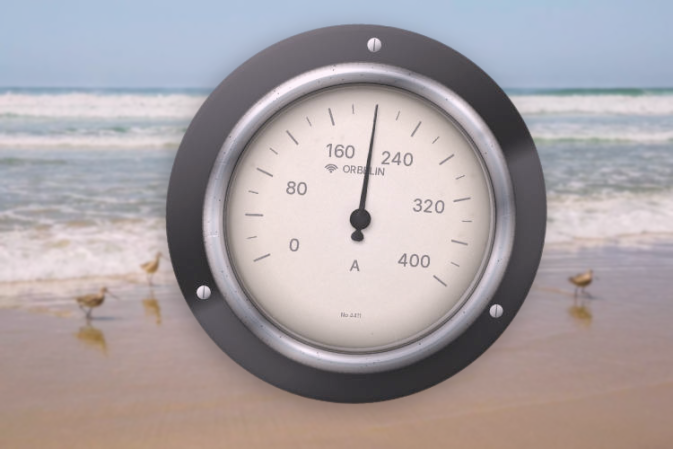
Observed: 200 A
